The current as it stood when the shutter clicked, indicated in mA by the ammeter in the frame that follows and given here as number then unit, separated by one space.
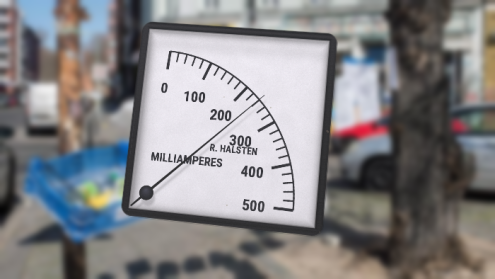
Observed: 240 mA
